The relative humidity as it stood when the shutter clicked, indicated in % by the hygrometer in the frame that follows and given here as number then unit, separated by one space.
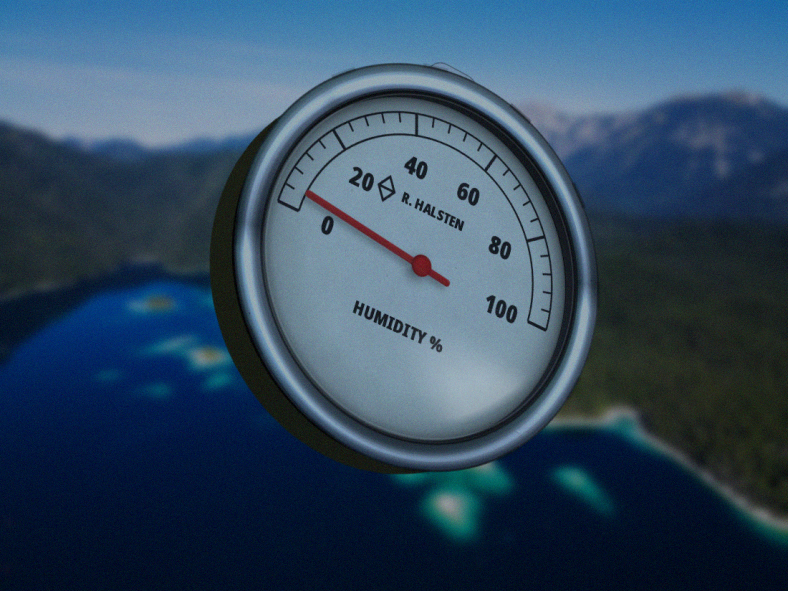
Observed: 4 %
